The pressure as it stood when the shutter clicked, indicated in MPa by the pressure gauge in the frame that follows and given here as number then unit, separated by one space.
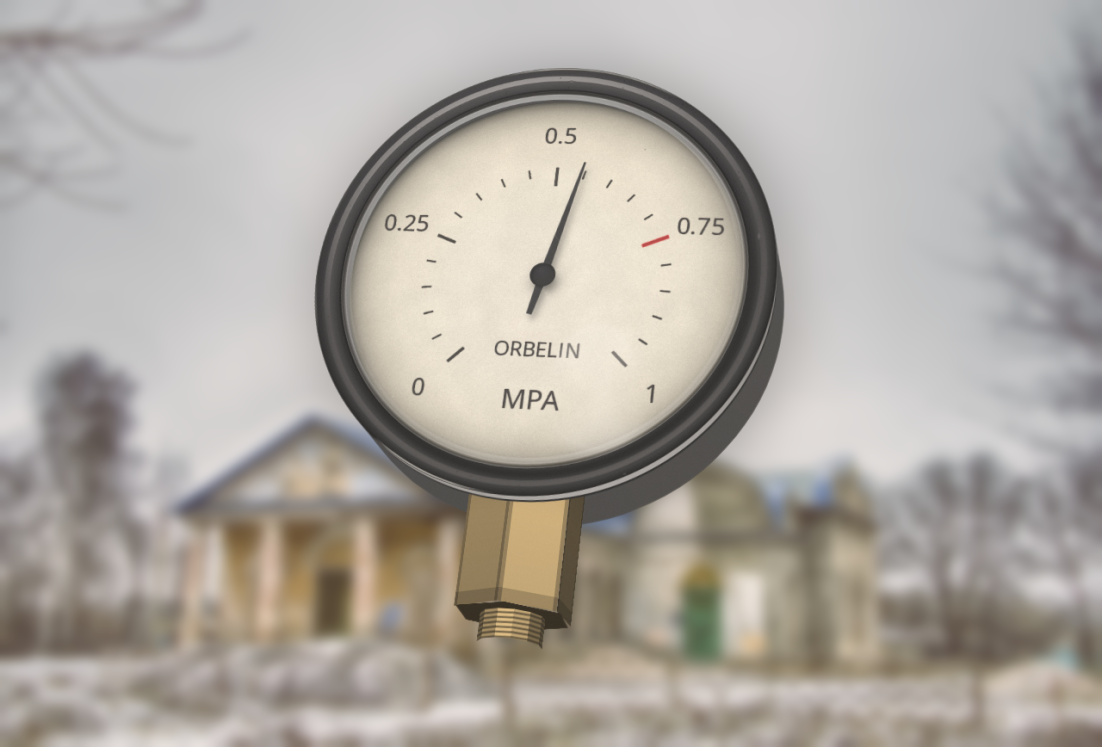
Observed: 0.55 MPa
